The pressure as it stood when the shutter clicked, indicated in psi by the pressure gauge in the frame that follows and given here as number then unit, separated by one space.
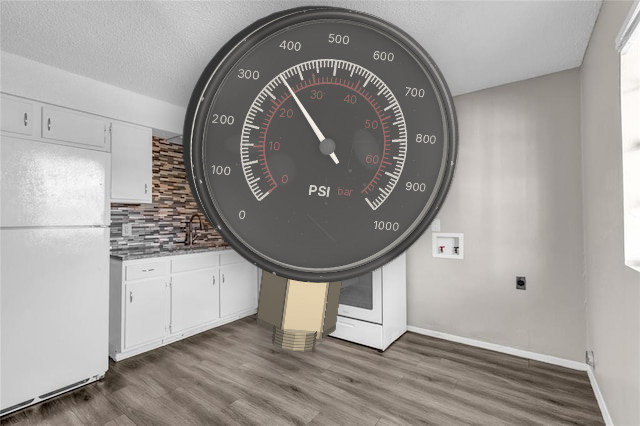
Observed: 350 psi
